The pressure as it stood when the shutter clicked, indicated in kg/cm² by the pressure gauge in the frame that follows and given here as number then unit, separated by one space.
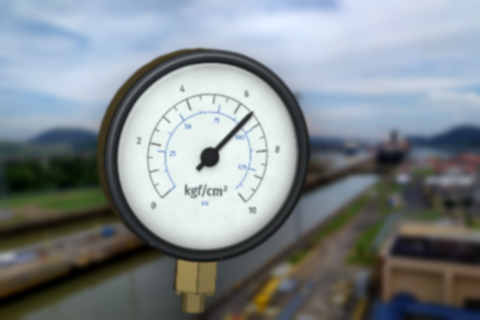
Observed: 6.5 kg/cm²
